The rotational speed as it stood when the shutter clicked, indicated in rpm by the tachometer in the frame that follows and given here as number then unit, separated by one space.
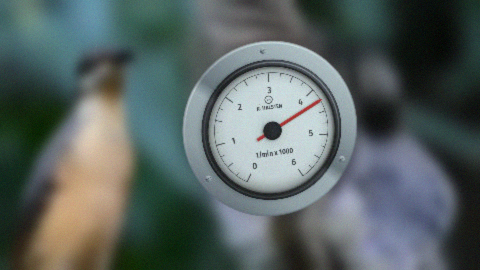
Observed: 4250 rpm
